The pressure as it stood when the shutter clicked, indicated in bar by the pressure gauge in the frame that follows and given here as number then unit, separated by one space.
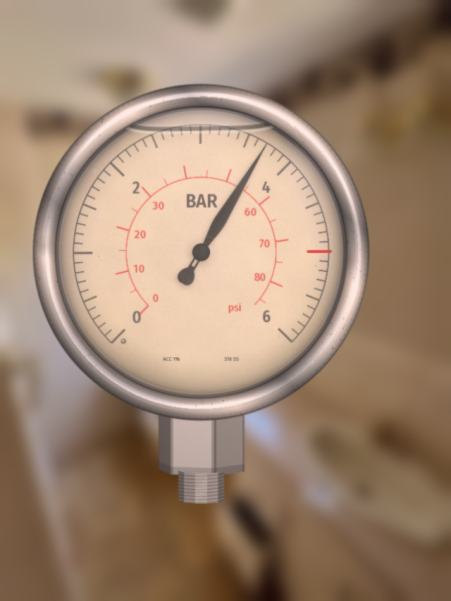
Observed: 3.7 bar
